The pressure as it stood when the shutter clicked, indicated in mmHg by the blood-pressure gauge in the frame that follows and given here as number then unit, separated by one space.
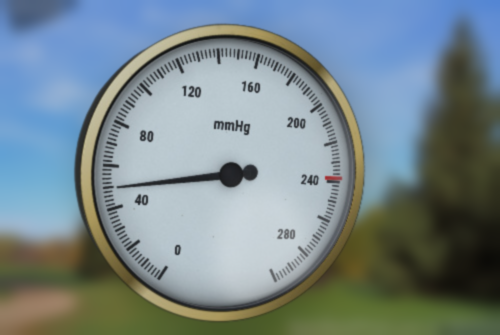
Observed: 50 mmHg
